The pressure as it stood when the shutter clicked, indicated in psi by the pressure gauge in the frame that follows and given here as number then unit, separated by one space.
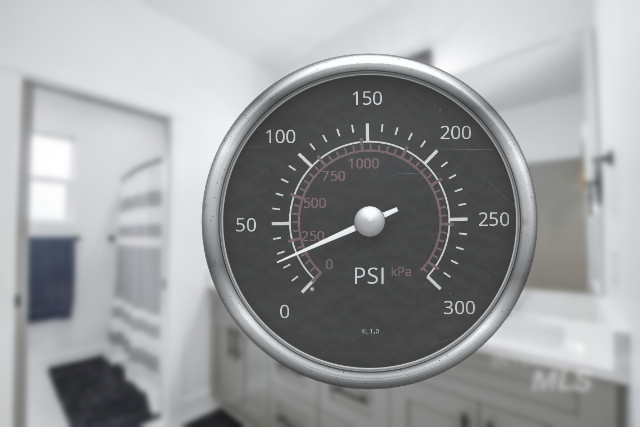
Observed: 25 psi
